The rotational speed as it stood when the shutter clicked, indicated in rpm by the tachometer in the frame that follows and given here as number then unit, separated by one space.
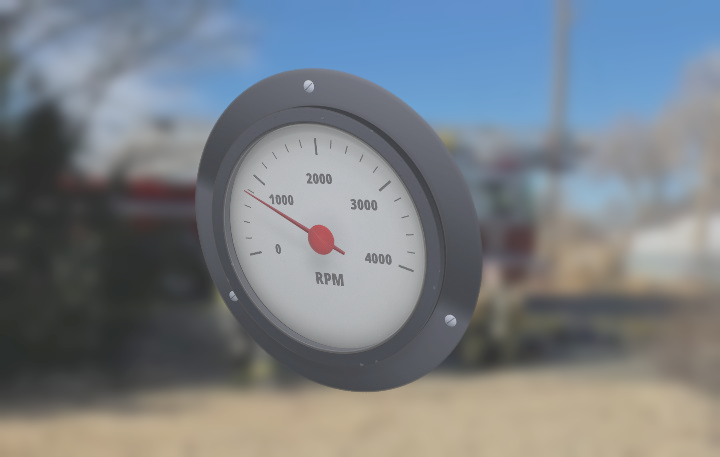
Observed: 800 rpm
